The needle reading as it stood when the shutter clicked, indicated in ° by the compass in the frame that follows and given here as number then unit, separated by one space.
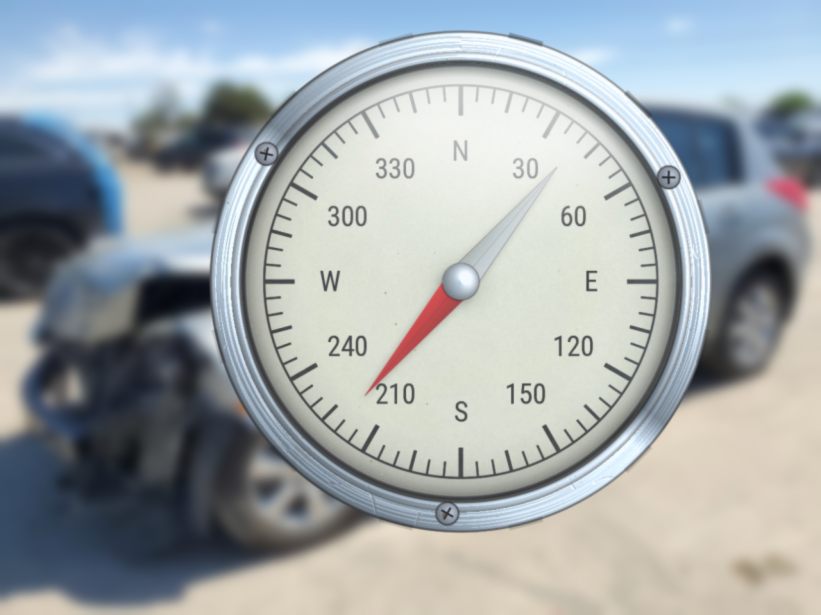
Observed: 220 °
